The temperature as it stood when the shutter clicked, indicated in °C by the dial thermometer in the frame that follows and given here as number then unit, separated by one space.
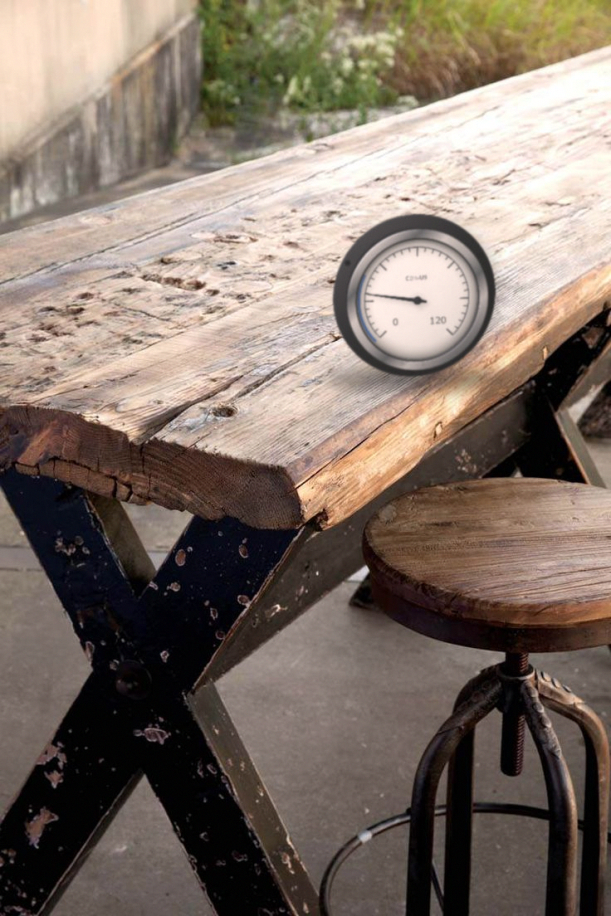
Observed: 24 °C
